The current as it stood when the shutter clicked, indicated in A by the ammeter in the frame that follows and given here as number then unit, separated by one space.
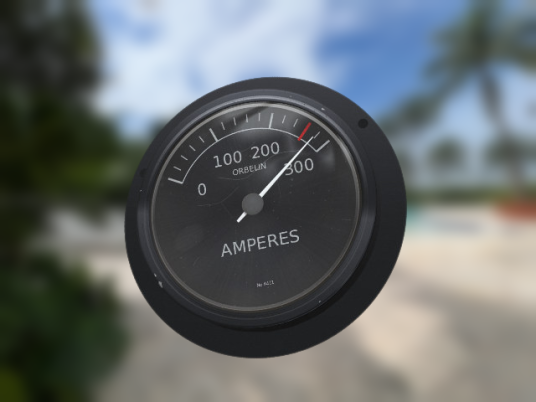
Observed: 280 A
